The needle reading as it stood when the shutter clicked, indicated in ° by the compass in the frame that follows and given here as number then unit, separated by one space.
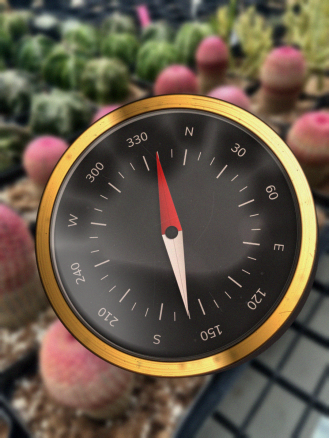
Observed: 340 °
